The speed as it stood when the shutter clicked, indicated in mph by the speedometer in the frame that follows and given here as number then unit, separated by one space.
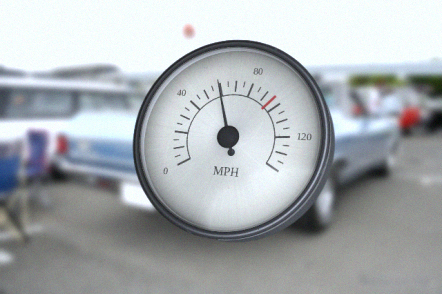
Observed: 60 mph
